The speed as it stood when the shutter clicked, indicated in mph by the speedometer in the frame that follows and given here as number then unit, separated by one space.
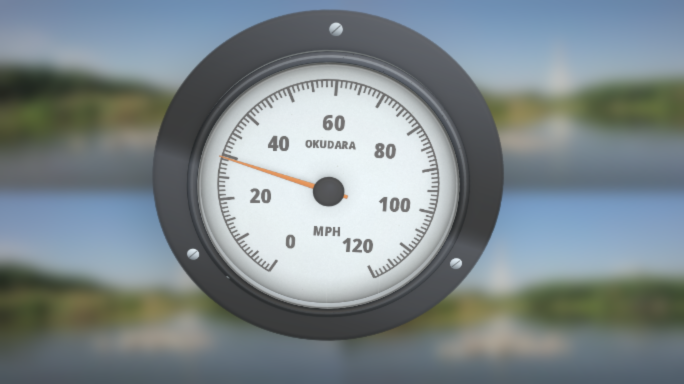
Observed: 30 mph
